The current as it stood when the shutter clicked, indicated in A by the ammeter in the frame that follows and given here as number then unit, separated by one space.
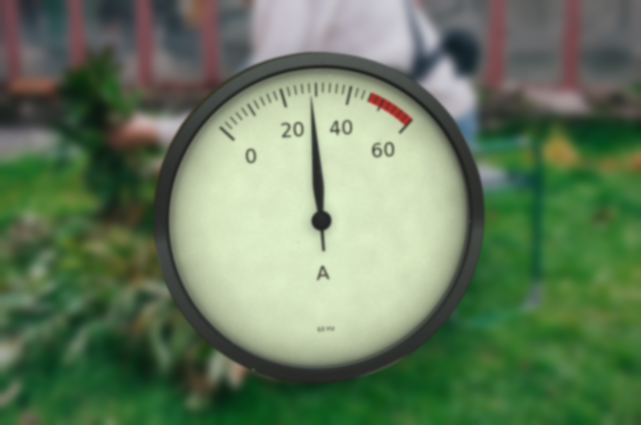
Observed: 28 A
